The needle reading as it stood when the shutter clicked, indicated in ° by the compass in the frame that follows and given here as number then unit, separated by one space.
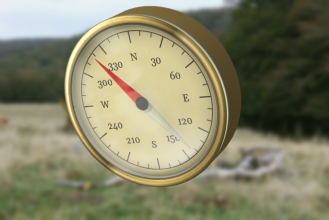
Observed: 320 °
